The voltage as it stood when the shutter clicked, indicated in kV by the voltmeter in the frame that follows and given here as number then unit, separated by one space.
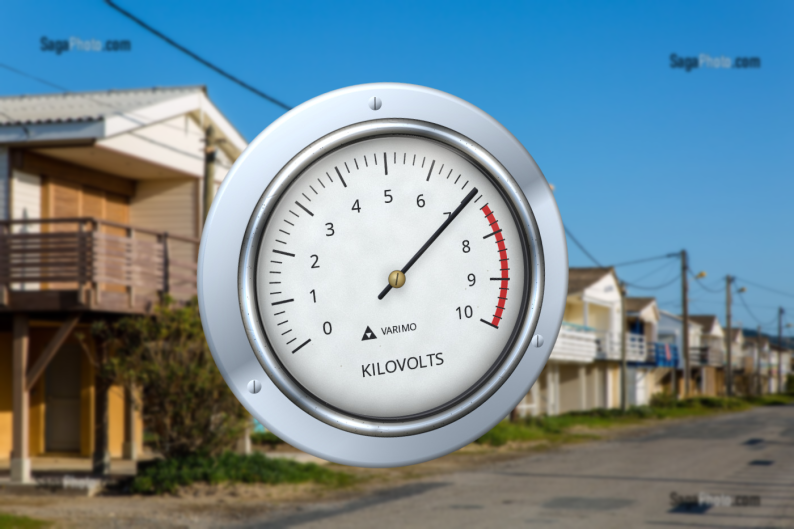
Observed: 7 kV
